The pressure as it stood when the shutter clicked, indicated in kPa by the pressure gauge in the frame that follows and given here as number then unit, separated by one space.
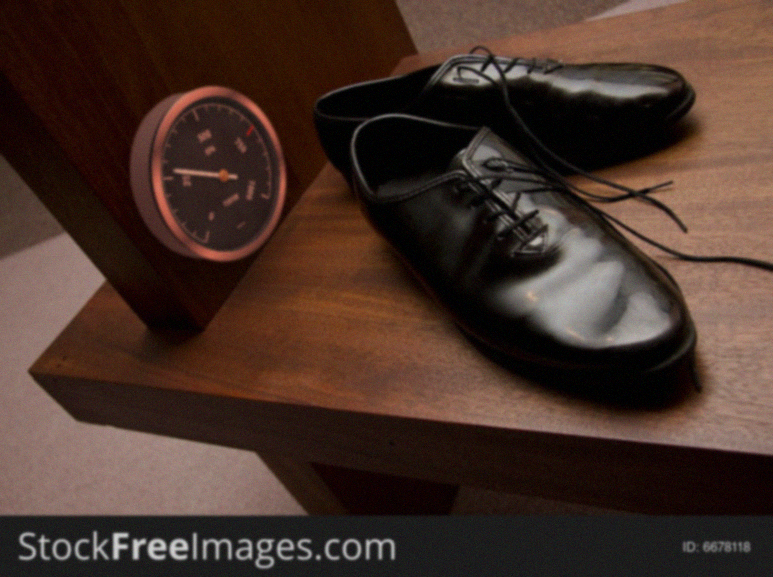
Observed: 275 kPa
